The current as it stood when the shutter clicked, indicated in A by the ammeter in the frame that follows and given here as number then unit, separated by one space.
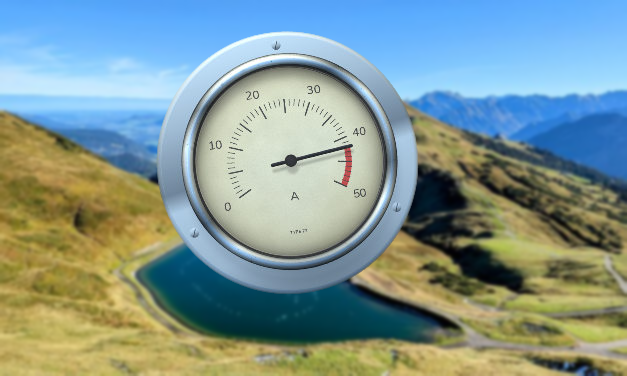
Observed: 42 A
